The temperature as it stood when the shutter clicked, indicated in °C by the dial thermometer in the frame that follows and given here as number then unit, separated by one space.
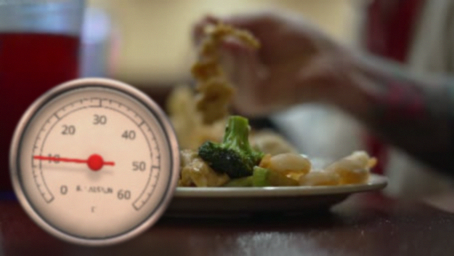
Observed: 10 °C
